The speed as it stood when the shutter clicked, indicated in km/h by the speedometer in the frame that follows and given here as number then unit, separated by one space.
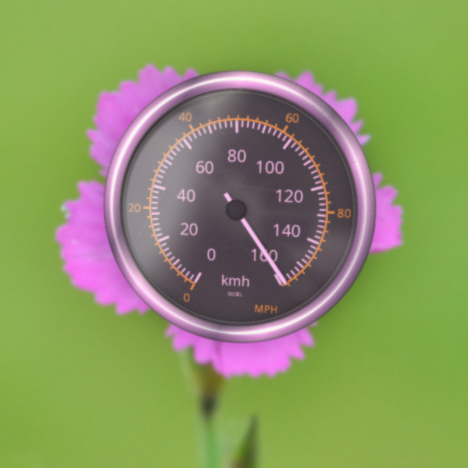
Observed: 158 km/h
